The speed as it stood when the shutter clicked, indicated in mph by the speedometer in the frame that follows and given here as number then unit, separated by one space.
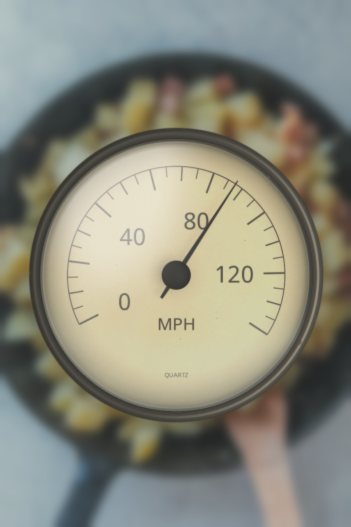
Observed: 87.5 mph
